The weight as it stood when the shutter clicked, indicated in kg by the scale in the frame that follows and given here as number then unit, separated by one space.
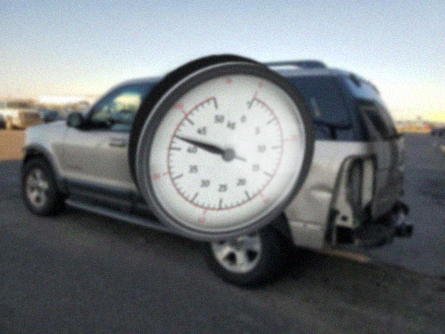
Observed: 42 kg
